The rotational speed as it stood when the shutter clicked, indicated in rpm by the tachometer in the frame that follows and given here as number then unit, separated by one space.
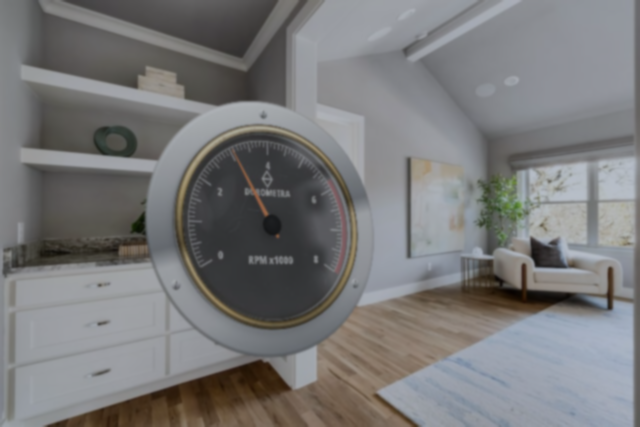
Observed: 3000 rpm
